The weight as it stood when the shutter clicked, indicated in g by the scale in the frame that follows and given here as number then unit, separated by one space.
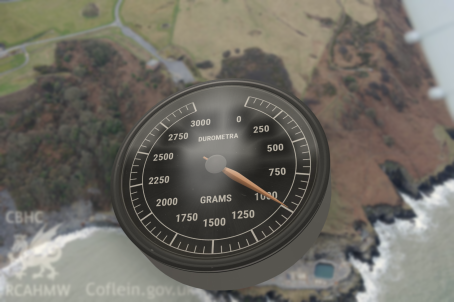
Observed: 1000 g
